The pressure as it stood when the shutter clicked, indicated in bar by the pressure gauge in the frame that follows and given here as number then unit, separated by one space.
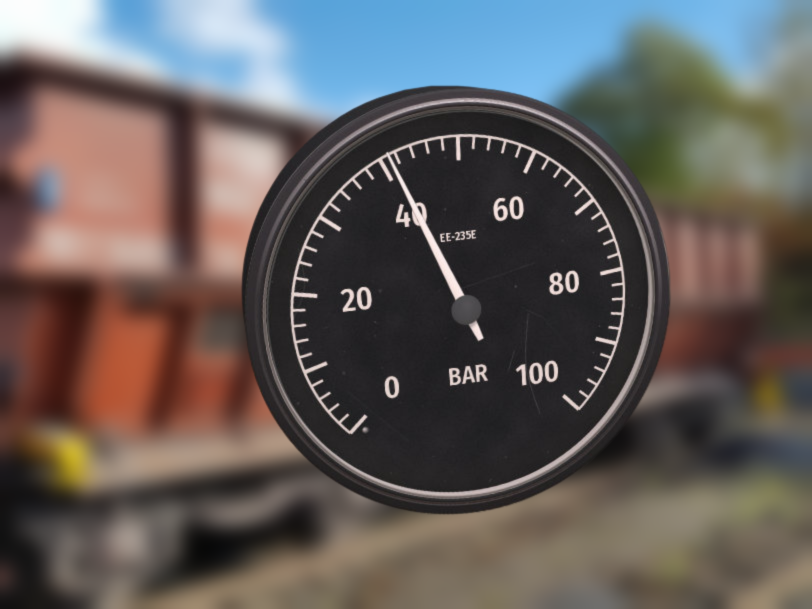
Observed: 41 bar
